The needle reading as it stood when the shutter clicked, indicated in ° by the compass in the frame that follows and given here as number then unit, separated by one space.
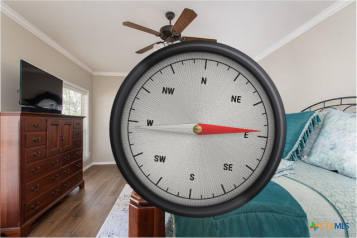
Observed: 85 °
